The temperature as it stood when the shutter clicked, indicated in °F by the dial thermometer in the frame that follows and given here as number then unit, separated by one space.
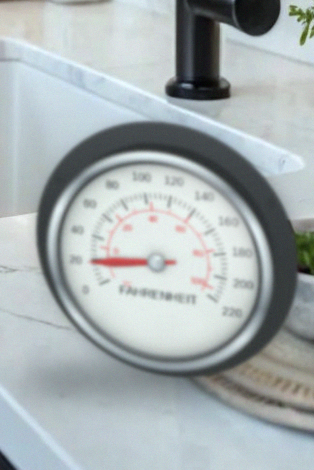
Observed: 20 °F
